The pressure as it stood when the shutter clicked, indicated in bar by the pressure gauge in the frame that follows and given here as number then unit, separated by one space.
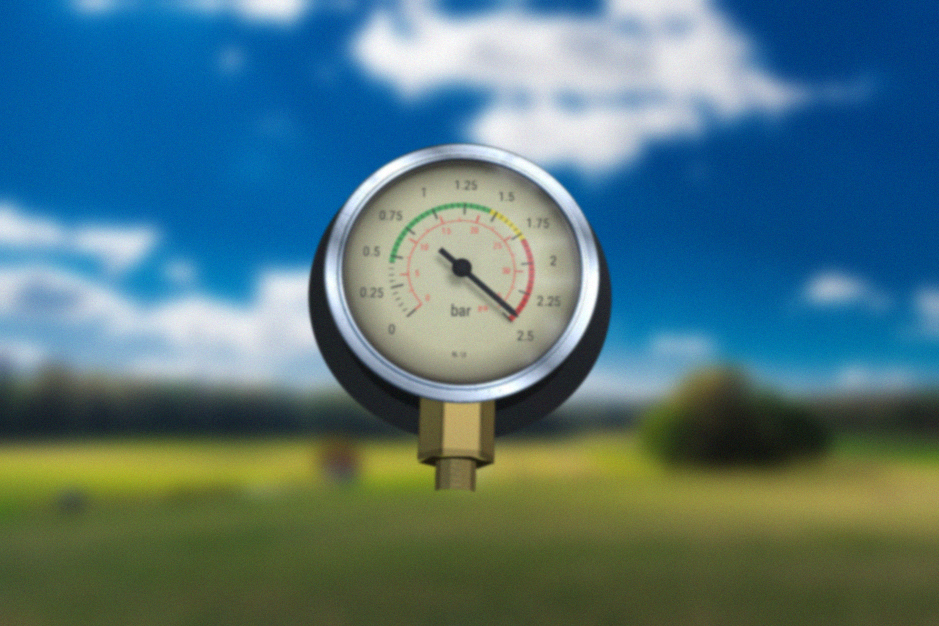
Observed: 2.45 bar
